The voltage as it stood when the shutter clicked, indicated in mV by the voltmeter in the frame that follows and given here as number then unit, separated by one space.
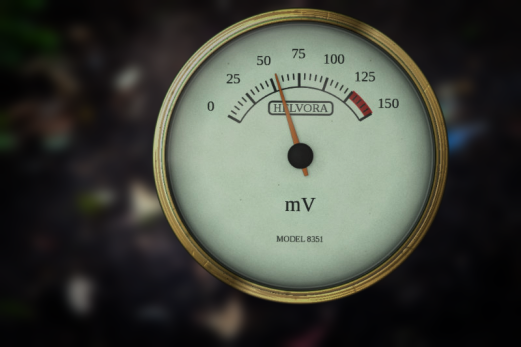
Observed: 55 mV
